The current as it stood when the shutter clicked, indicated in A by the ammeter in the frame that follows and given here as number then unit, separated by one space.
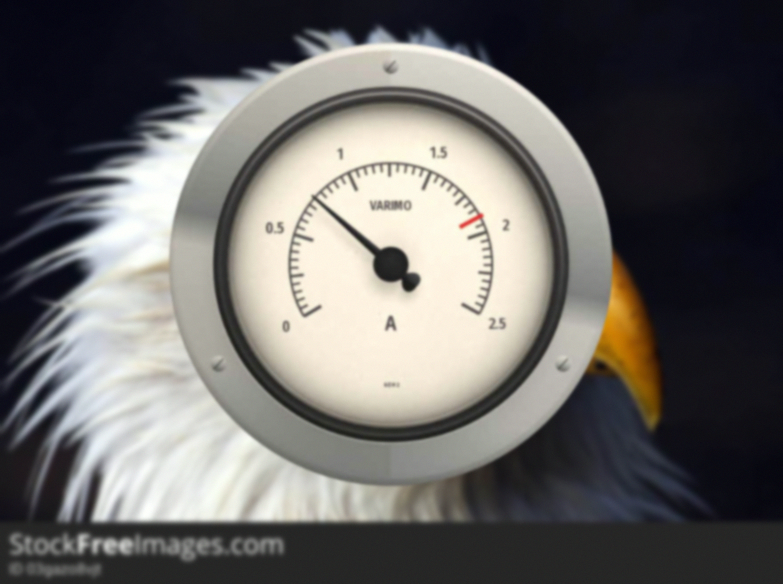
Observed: 0.75 A
